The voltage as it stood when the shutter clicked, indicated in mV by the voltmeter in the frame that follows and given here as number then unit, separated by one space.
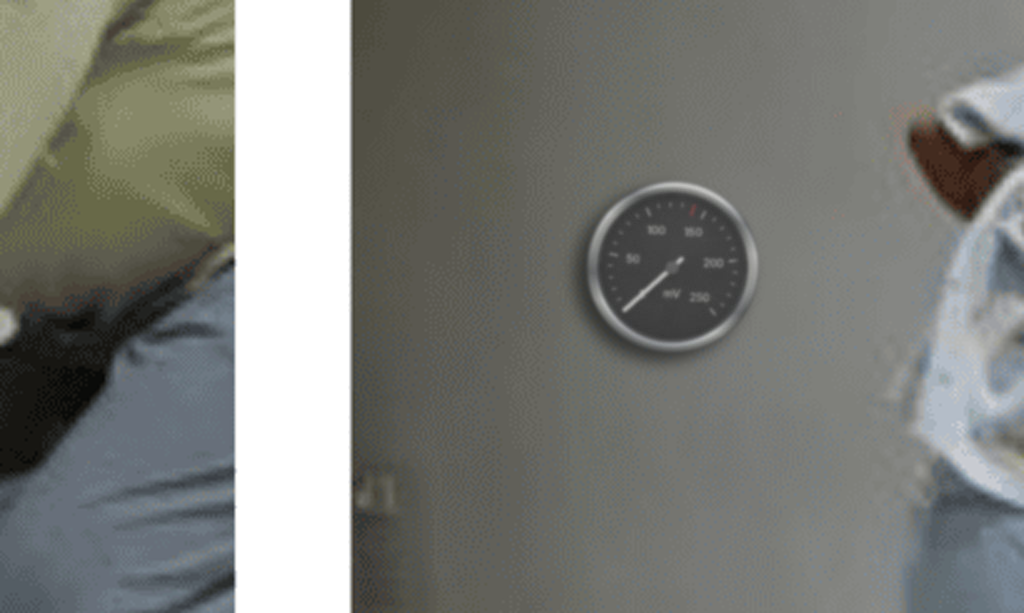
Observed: 0 mV
